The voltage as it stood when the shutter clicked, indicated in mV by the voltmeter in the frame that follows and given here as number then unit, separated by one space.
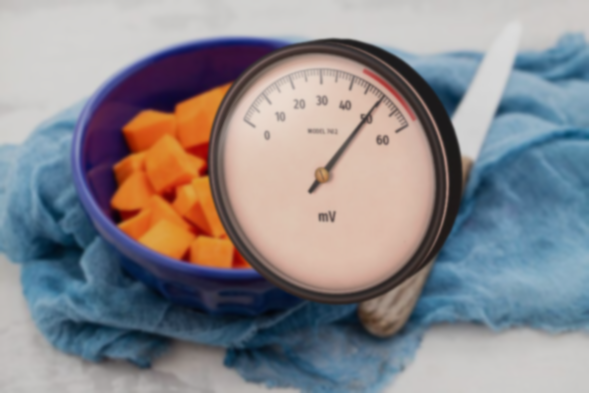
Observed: 50 mV
